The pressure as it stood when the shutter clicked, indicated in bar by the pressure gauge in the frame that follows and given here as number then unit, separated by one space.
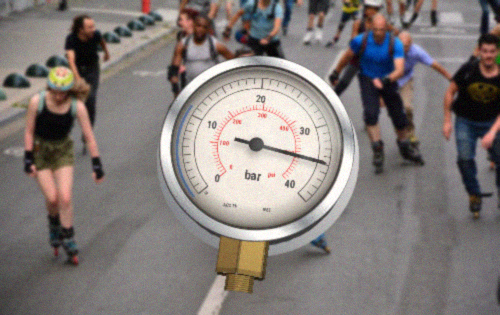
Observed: 35 bar
